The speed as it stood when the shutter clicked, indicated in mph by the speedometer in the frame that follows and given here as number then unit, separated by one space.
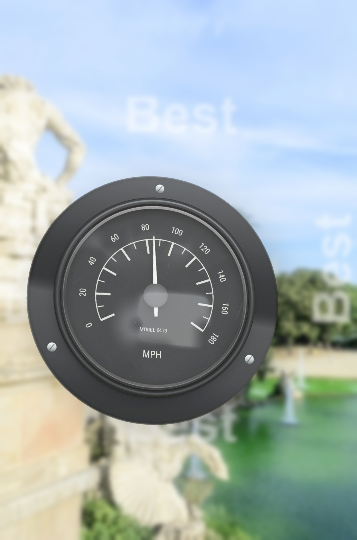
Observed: 85 mph
